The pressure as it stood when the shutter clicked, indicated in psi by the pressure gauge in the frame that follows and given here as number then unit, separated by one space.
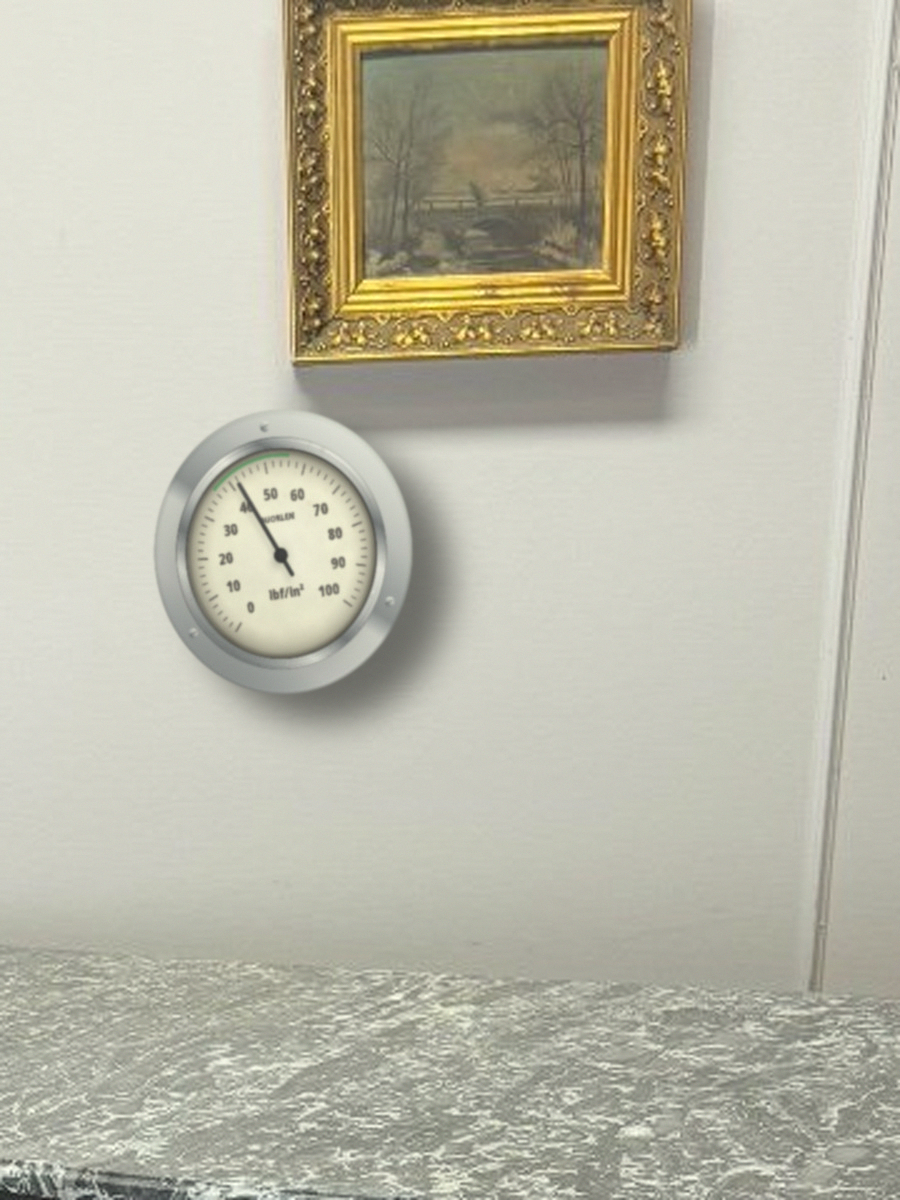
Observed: 42 psi
